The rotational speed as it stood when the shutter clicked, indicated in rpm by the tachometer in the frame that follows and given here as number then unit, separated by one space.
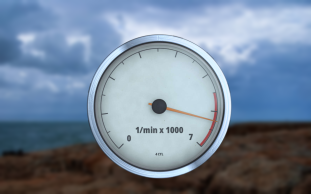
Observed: 6250 rpm
